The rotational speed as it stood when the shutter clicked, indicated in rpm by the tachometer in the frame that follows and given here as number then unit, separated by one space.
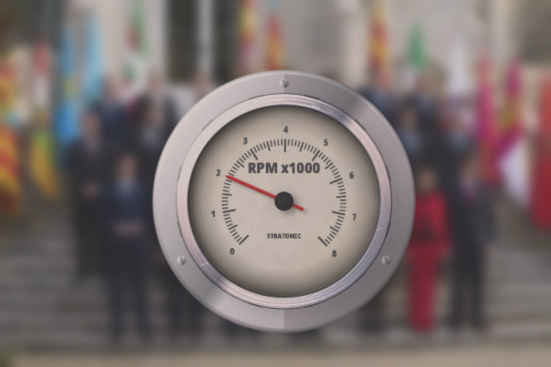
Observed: 2000 rpm
